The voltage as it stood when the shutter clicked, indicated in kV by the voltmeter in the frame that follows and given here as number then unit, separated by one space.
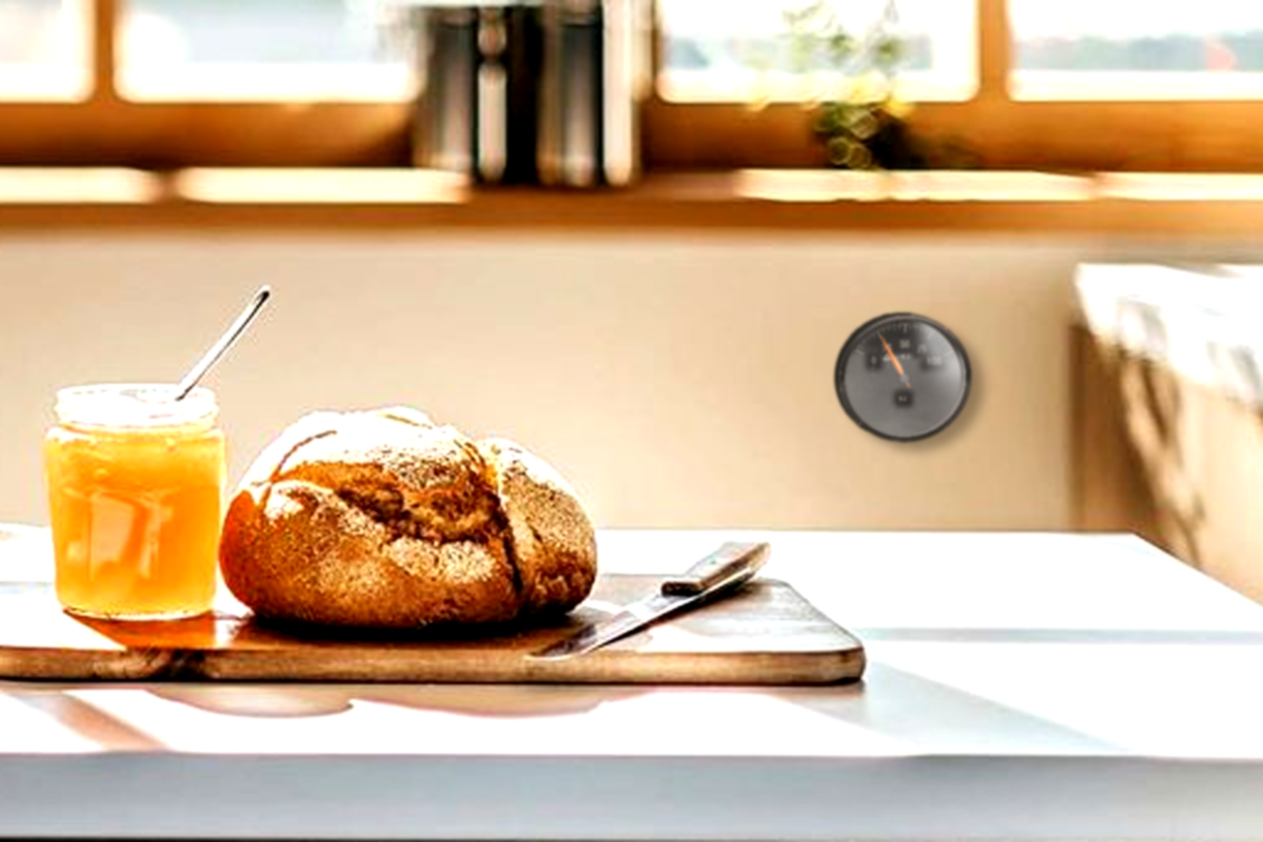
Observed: 25 kV
